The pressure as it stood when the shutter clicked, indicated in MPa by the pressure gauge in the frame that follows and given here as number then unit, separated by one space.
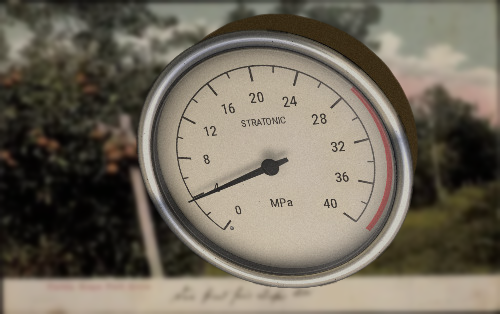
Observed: 4 MPa
